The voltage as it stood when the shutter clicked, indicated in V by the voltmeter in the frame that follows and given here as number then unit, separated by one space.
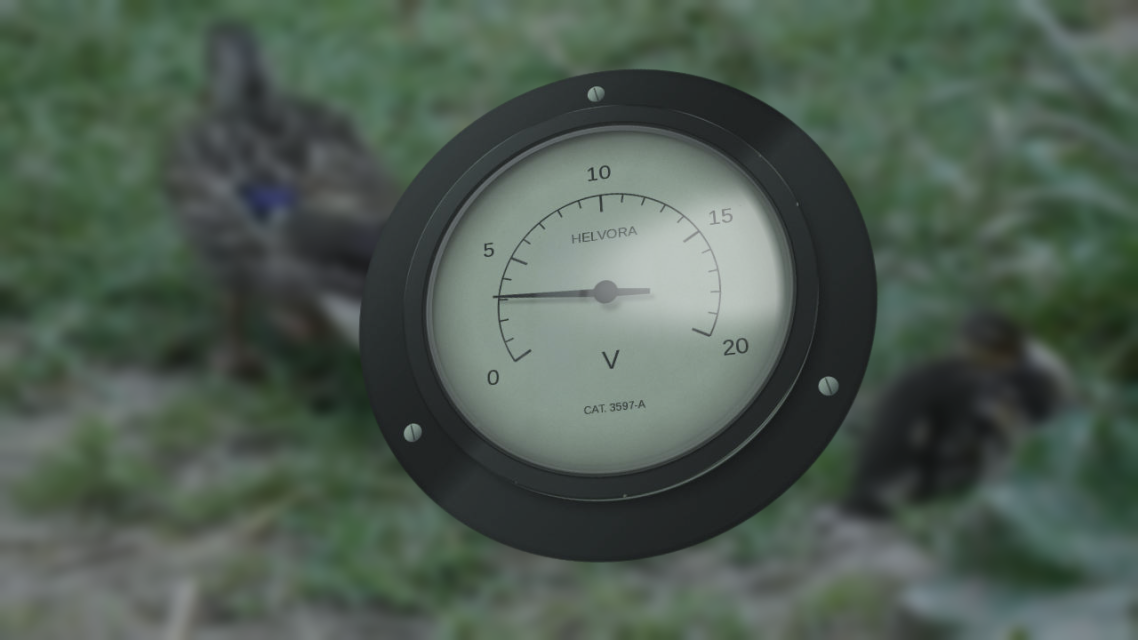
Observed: 3 V
